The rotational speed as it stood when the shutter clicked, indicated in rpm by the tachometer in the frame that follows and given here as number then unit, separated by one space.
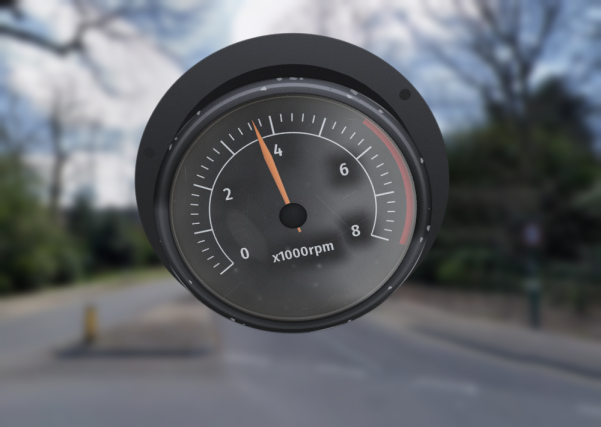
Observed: 3700 rpm
